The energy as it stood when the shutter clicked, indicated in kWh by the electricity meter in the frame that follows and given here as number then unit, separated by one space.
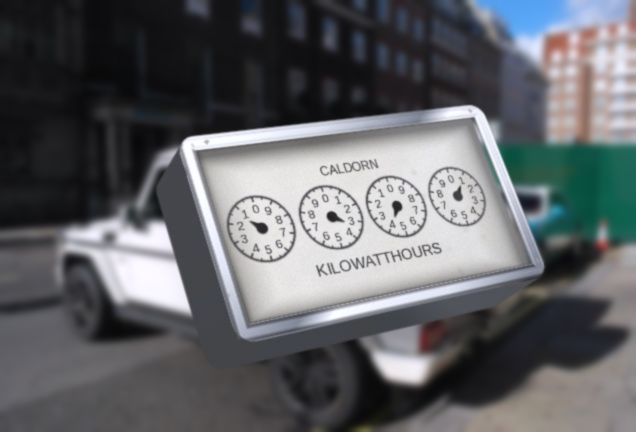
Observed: 1341 kWh
